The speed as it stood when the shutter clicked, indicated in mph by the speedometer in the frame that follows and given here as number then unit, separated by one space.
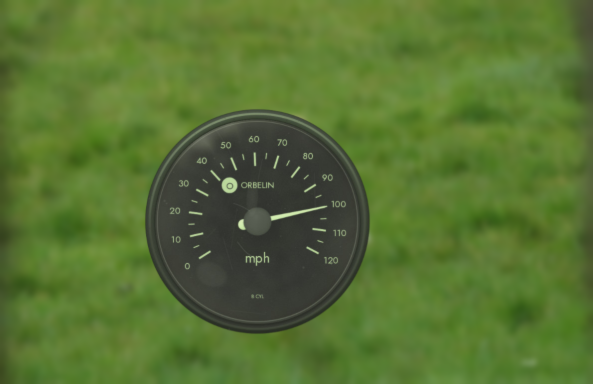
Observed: 100 mph
